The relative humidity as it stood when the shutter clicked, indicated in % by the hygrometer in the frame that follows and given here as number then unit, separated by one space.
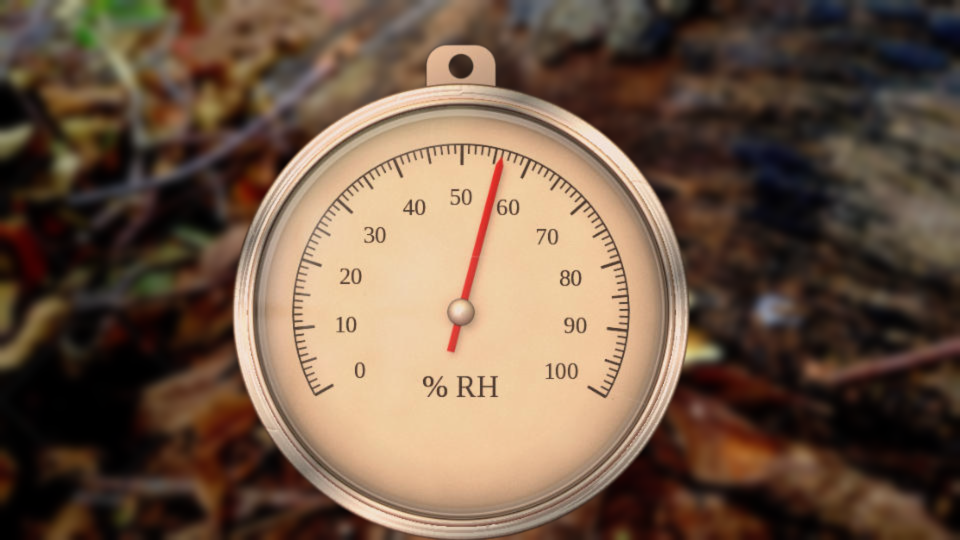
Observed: 56 %
